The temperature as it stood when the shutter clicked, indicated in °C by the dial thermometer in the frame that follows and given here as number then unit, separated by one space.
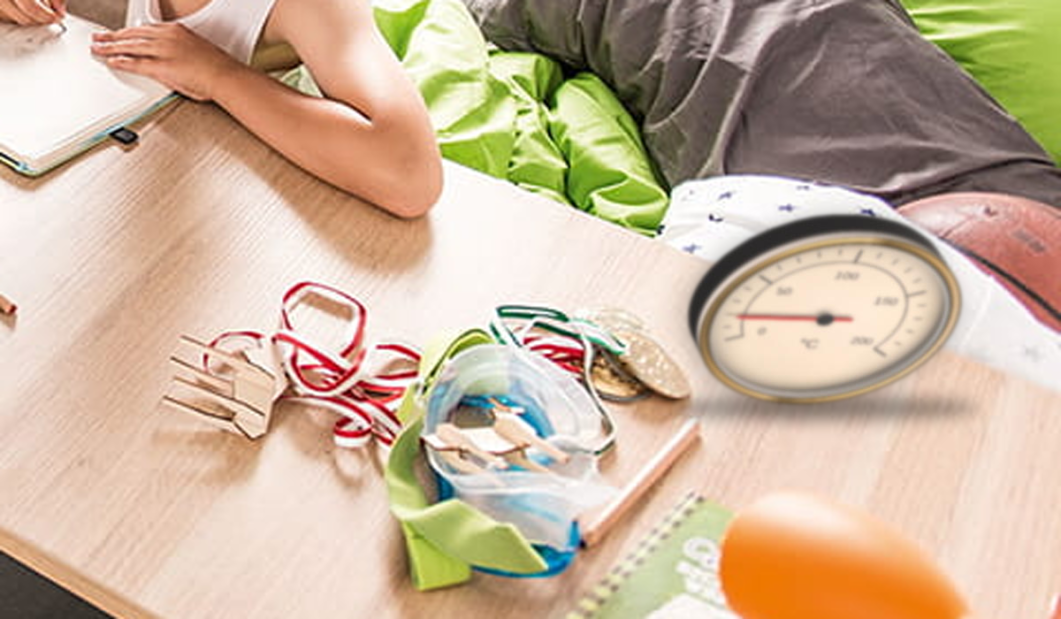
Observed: 20 °C
